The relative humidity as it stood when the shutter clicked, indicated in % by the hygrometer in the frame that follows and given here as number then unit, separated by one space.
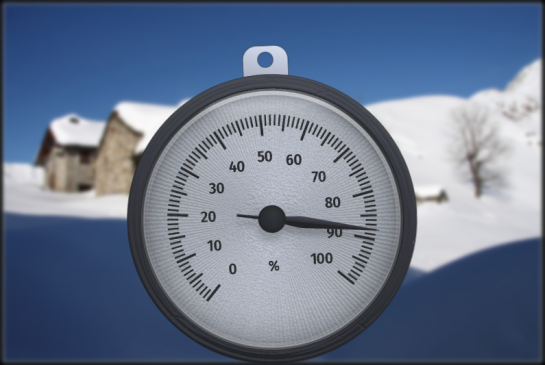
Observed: 88 %
